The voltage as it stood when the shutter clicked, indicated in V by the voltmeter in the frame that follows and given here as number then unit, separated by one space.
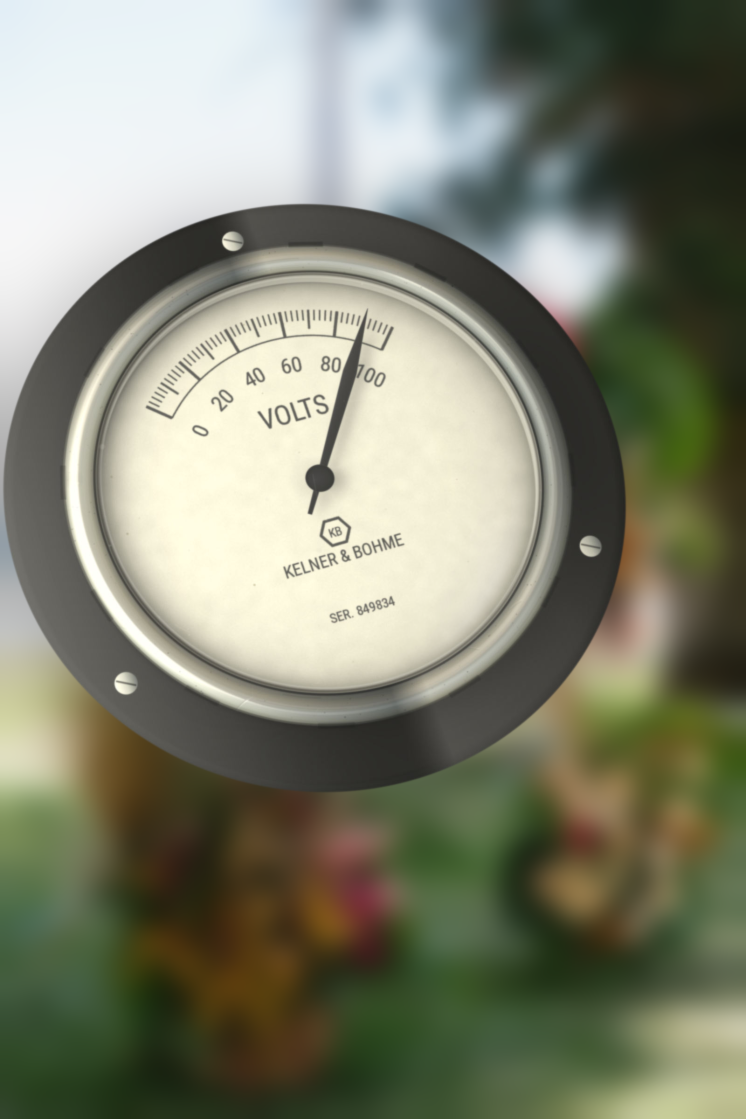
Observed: 90 V
